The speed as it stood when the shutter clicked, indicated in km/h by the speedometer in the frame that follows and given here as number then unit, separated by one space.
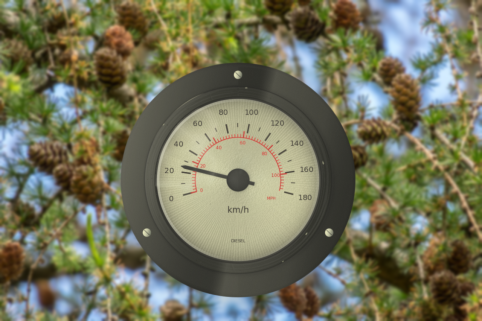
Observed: 25 km/h
